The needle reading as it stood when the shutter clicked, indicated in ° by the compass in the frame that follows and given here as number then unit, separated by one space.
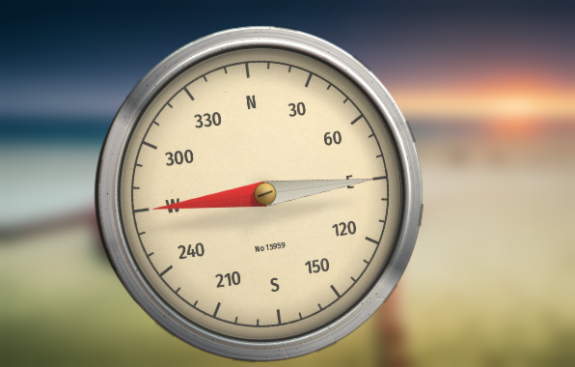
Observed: 270 °
